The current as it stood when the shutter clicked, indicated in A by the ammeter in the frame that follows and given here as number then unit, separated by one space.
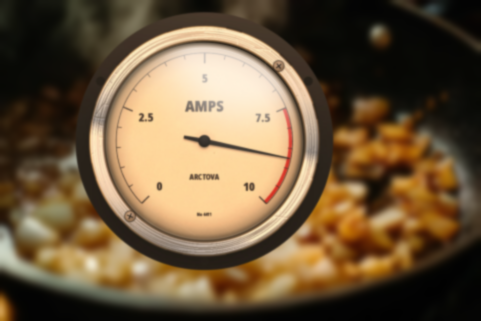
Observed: 8.75 A
